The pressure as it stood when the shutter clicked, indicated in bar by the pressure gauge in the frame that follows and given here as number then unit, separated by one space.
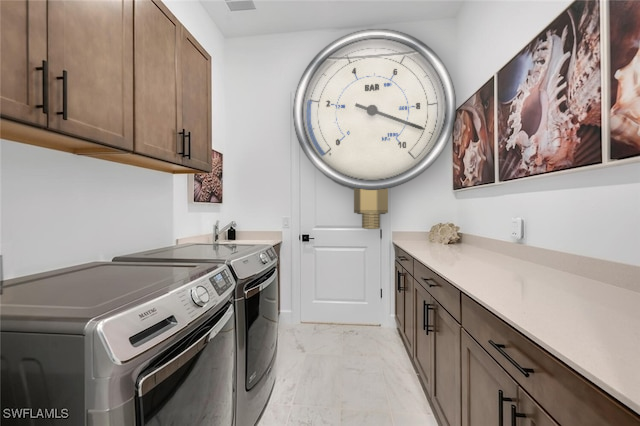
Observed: 9 bar
